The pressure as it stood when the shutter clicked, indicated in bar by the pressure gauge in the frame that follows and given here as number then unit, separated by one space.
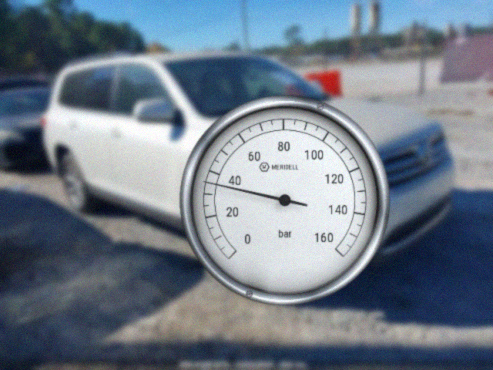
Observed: 35 bar
